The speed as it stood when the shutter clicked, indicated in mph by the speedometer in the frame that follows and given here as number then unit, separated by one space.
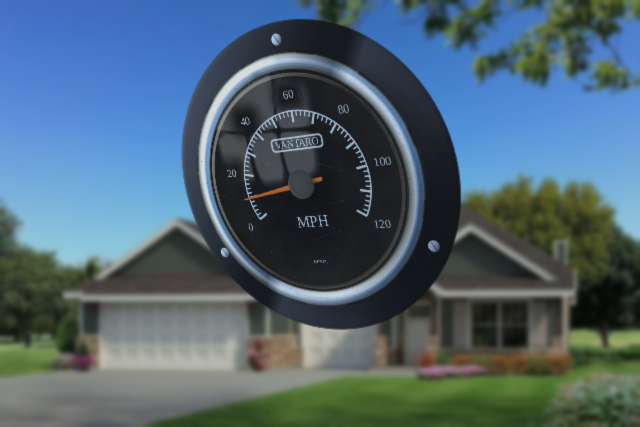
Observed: 10 mph
